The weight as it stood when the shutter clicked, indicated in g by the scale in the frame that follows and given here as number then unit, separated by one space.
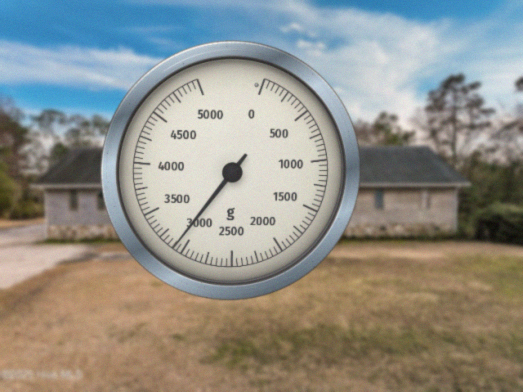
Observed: 3100 g
